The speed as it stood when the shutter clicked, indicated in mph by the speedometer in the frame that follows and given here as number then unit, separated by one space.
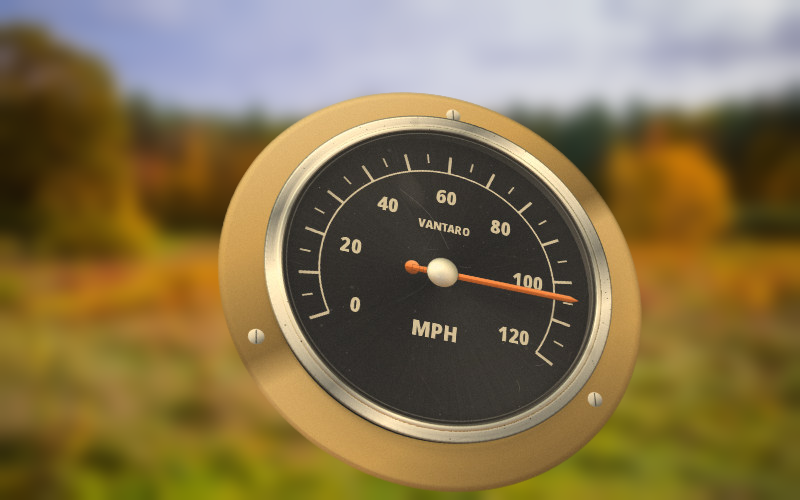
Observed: 105 mph
